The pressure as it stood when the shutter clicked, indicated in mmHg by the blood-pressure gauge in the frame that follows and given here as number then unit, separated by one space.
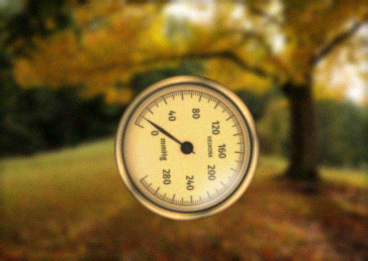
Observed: 10 mmHg
